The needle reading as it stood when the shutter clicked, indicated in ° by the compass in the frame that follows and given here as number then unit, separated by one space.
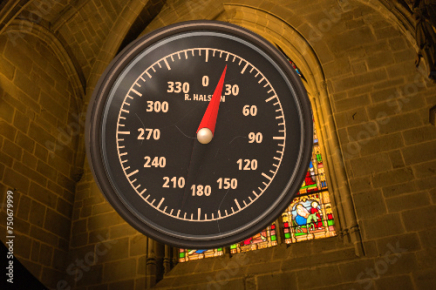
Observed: 15 °
